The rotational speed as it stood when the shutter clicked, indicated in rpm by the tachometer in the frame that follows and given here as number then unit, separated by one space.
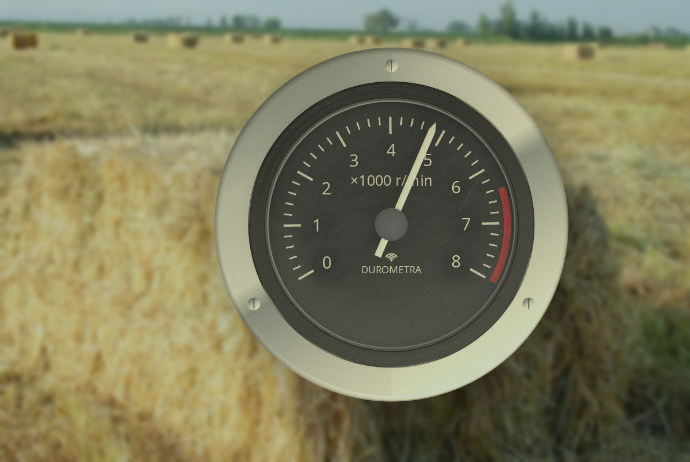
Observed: 4800 rpm
